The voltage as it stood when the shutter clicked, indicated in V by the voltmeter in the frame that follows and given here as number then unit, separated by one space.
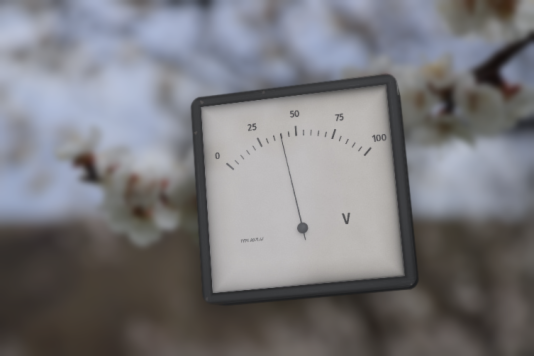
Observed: 40 V
